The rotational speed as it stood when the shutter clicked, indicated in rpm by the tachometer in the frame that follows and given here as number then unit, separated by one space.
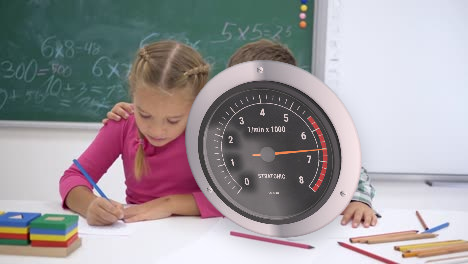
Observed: 6600 rpm
